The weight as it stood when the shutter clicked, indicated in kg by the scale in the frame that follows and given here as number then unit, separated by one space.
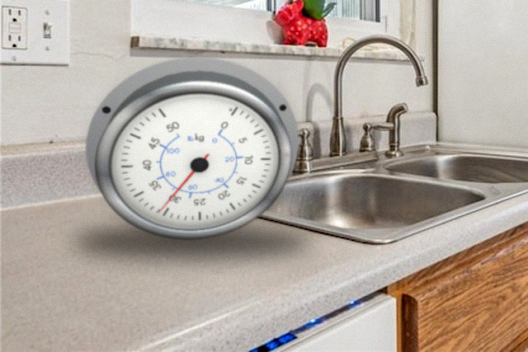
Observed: 31 kg
